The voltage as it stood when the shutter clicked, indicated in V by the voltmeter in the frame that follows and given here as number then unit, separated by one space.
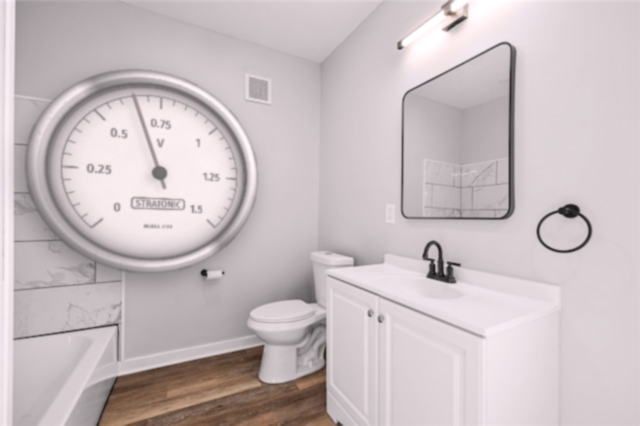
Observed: 0.65 V
